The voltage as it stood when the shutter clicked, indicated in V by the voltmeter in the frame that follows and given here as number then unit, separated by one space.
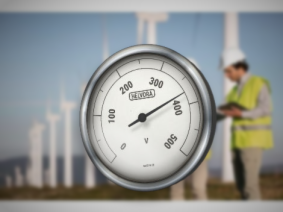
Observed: 375 V
